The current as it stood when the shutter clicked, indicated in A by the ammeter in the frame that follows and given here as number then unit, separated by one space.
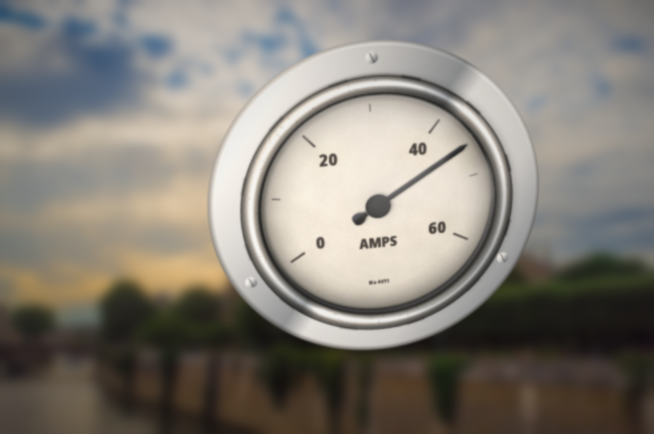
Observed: 45 A
